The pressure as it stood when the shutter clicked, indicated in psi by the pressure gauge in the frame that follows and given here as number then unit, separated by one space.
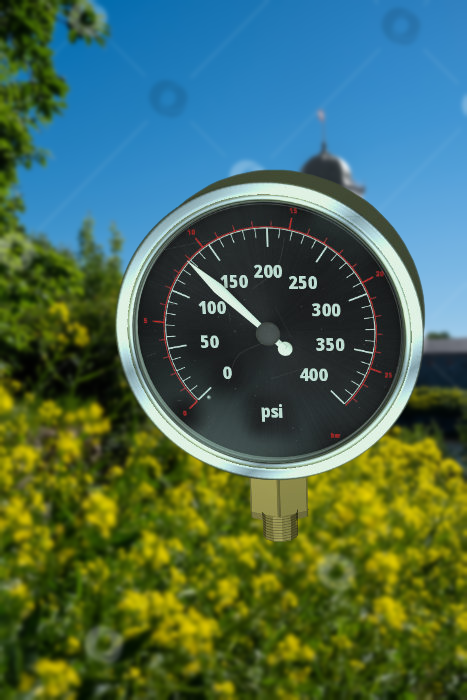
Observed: 130 psi
